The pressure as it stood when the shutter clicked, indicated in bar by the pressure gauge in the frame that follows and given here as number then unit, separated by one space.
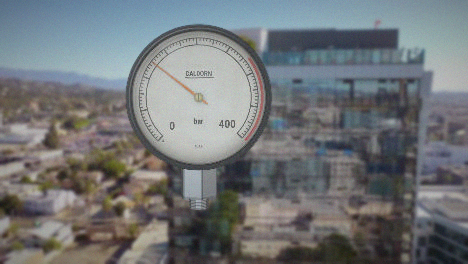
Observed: 125 bar
